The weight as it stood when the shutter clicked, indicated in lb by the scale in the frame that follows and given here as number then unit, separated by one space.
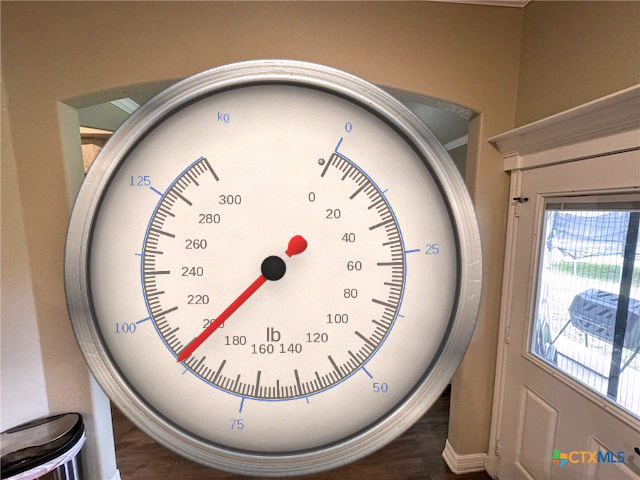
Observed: 198 lb
